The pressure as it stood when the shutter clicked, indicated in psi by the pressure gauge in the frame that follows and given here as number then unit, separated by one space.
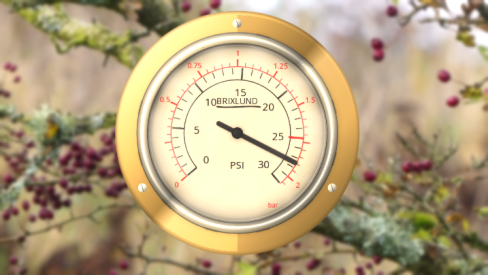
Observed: 27.5 psi
